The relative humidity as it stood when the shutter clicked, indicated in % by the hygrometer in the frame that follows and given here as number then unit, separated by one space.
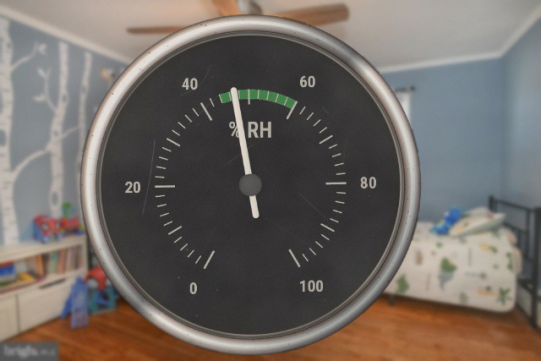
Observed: 47 %
